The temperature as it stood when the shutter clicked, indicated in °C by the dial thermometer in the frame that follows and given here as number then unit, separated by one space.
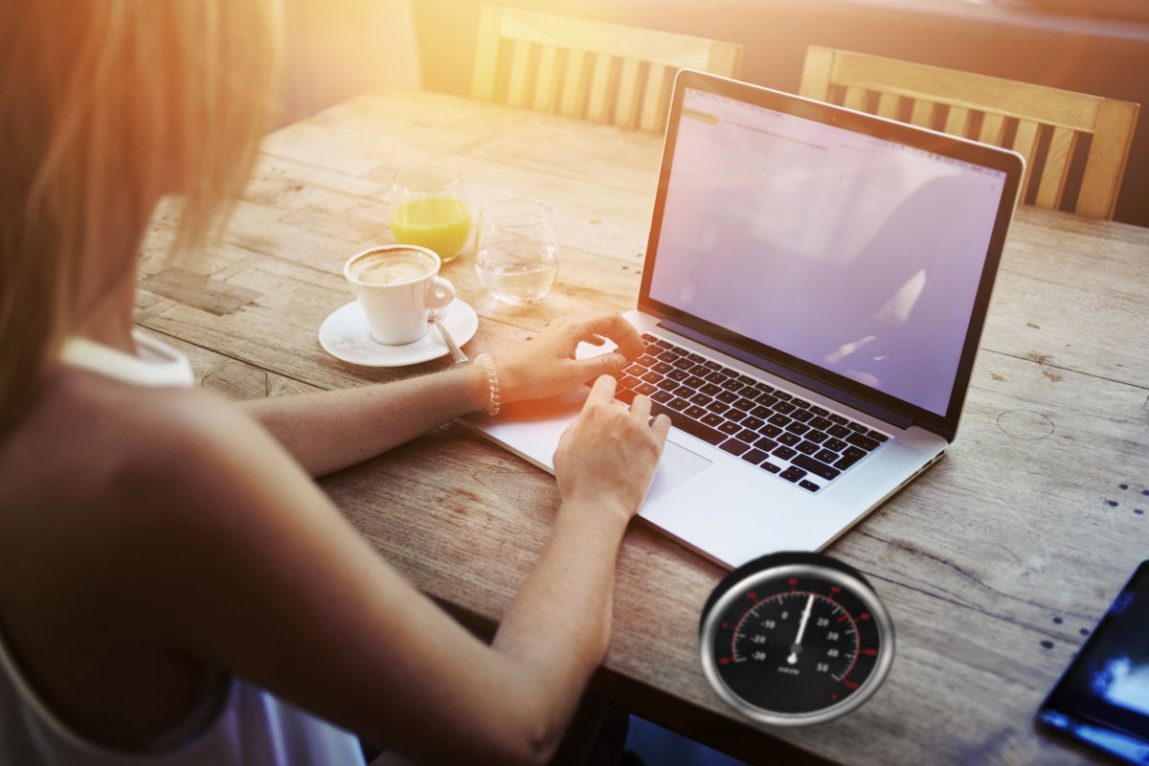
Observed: 10 °C
